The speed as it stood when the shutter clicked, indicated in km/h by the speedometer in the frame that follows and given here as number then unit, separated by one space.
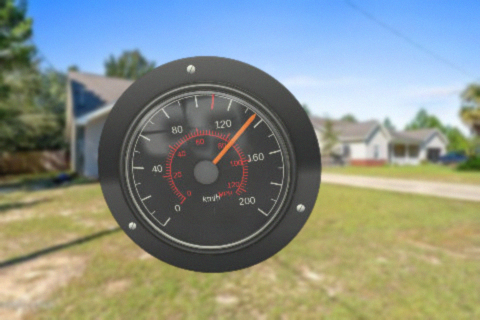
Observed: 135 km/h
